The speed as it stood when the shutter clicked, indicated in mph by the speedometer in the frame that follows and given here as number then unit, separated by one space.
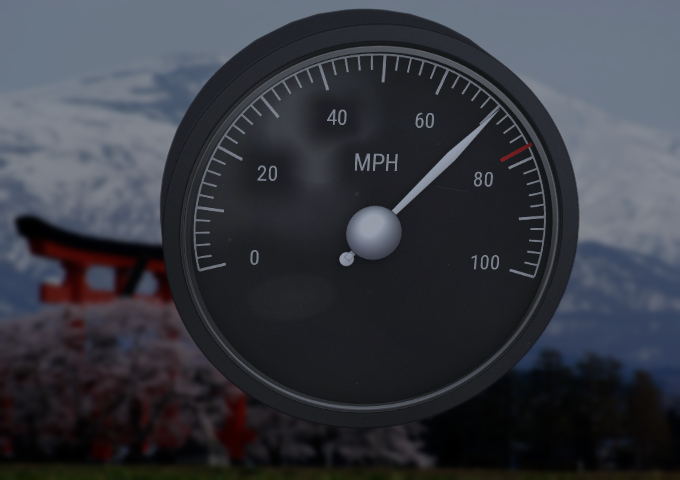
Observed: 70 mph
